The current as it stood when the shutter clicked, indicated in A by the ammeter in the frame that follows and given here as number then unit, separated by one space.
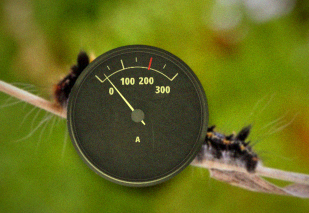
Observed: 25 A
